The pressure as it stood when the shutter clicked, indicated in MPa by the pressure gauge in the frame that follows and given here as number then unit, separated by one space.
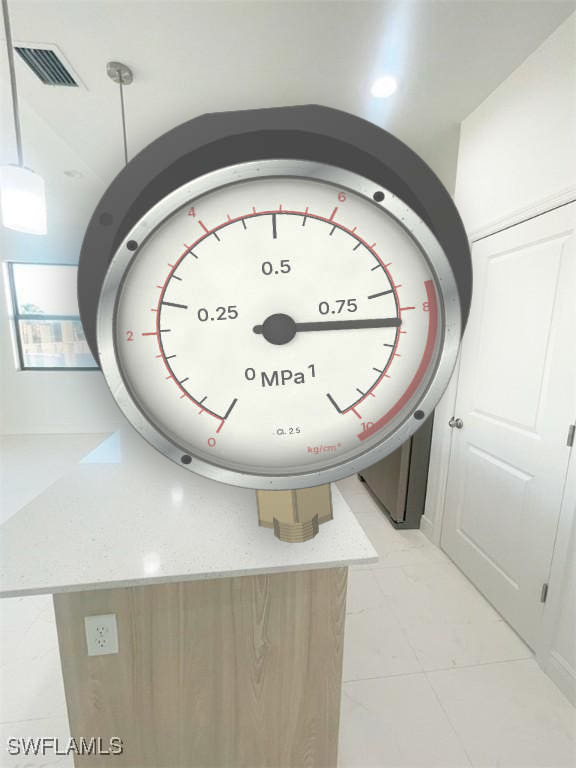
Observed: 0.8 MPa
